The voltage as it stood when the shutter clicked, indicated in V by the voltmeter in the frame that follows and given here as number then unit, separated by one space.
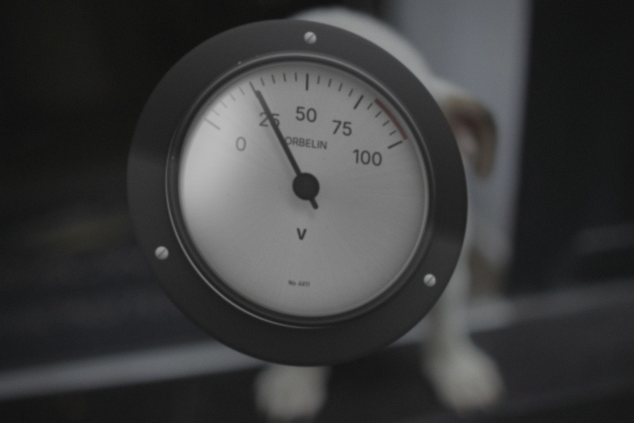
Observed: 25 V
